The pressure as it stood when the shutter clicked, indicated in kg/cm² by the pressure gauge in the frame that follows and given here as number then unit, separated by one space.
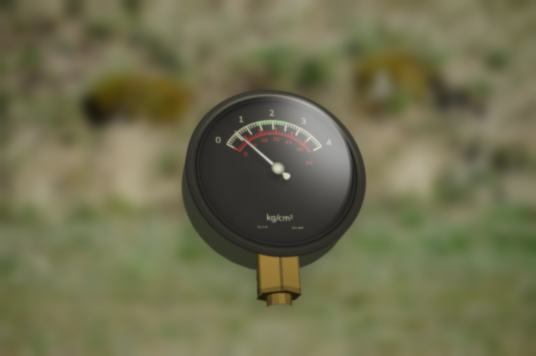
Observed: 0.5 kg/cm²
